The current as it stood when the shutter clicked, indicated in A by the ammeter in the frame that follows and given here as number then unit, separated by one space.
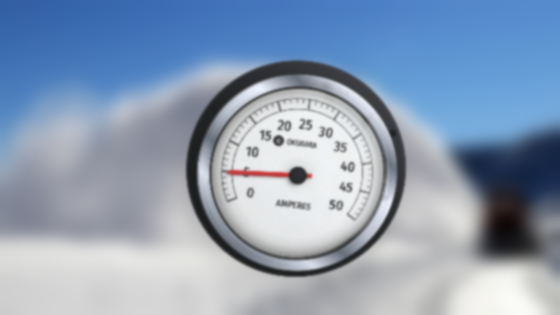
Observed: 5 A
